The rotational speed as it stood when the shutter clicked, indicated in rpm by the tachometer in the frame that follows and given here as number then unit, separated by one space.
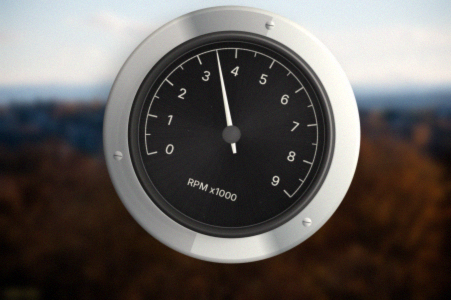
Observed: 3500 rpm
